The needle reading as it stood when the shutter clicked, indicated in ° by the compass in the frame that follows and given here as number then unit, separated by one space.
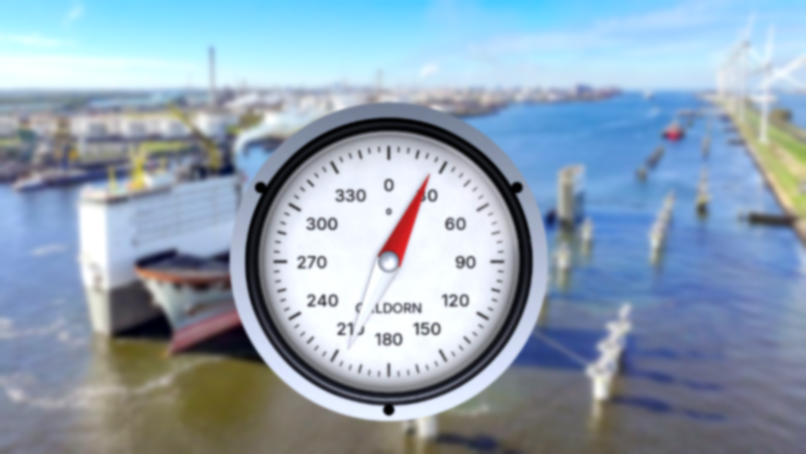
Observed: 25 °
